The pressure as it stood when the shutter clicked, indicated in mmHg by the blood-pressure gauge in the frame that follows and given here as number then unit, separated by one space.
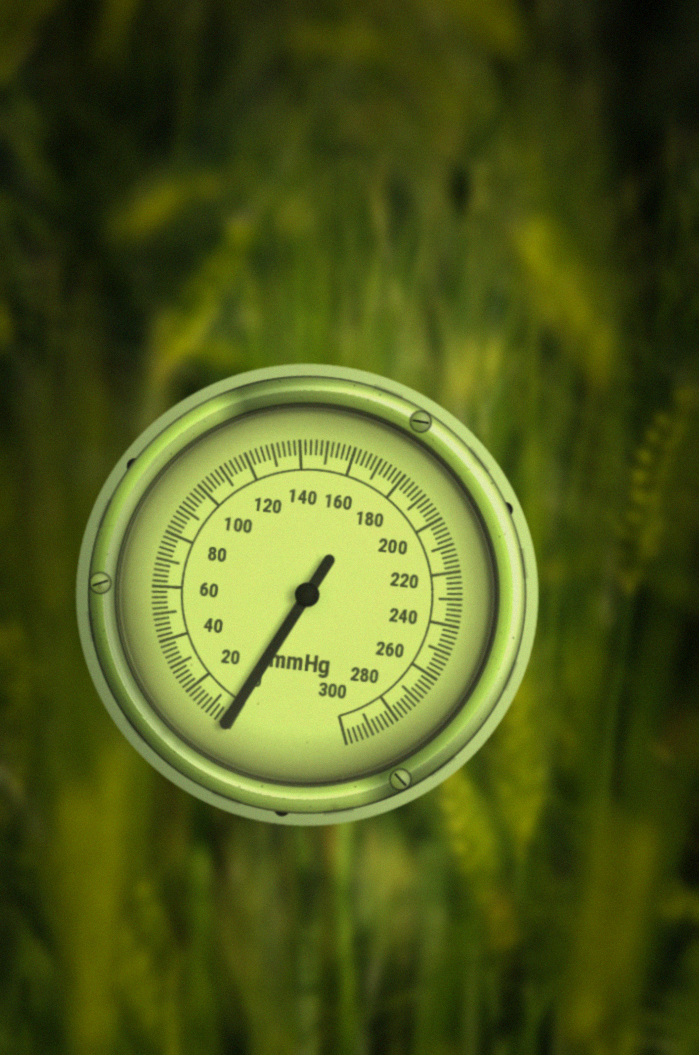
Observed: 2 mmHg
